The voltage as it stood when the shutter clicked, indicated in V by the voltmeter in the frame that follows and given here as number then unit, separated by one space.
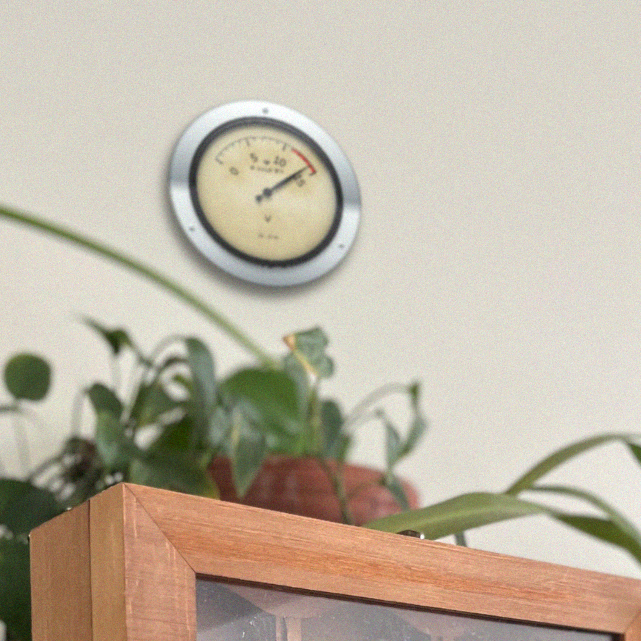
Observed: 14 V
